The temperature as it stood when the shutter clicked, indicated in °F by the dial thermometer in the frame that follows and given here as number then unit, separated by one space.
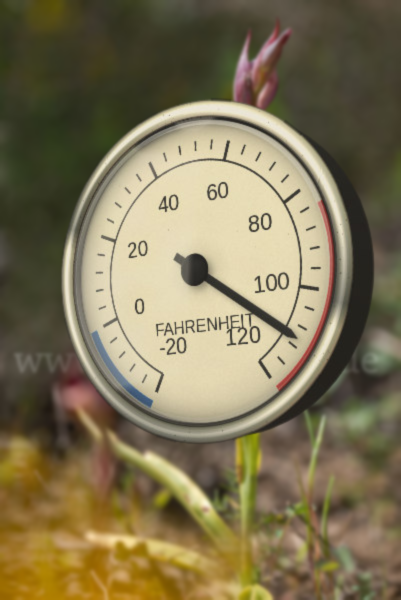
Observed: 110 °F
